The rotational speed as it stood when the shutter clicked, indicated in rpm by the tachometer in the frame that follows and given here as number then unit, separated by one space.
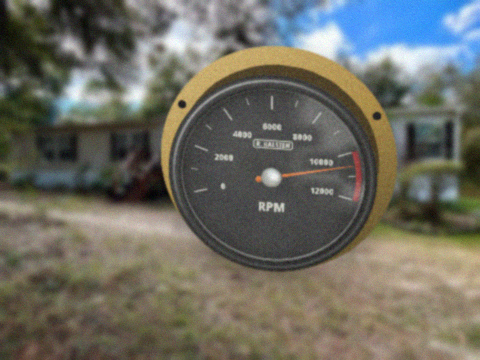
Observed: 10500 rpm
